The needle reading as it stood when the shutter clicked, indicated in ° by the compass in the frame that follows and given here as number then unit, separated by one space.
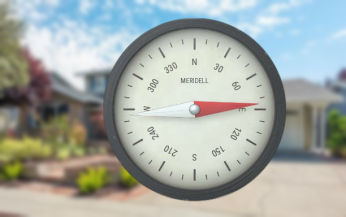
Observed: 85 °
